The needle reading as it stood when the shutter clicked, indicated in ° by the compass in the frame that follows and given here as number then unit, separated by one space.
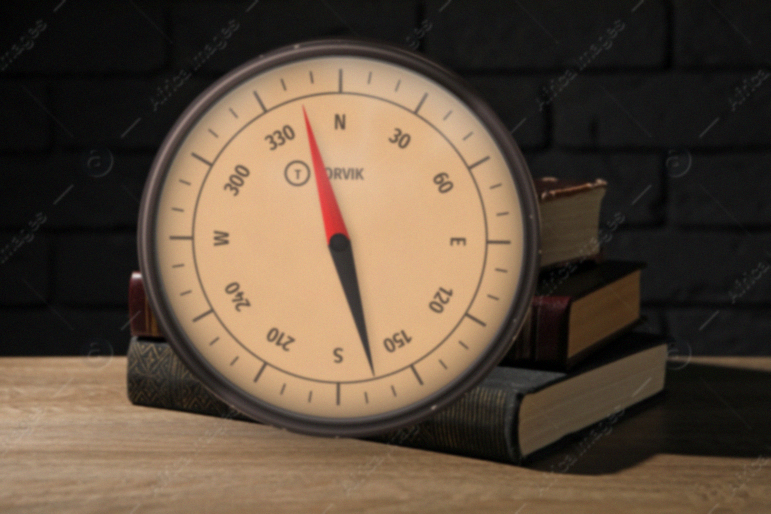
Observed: 345 °
